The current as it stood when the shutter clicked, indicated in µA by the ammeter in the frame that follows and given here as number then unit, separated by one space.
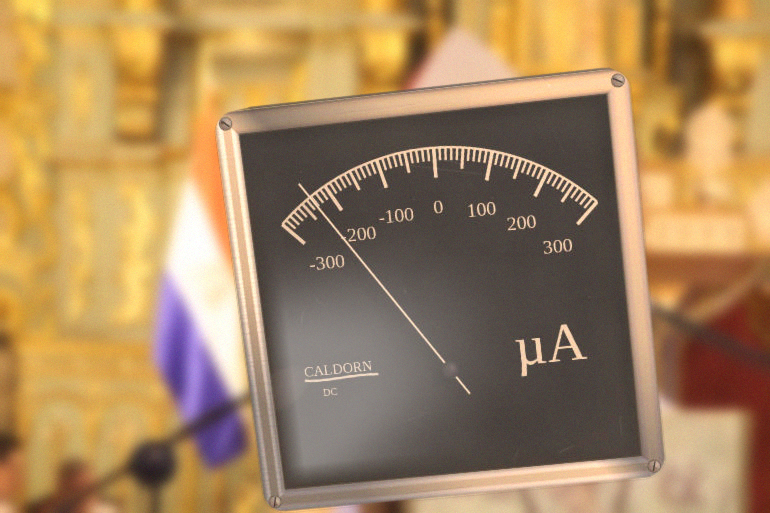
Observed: -230 µA
